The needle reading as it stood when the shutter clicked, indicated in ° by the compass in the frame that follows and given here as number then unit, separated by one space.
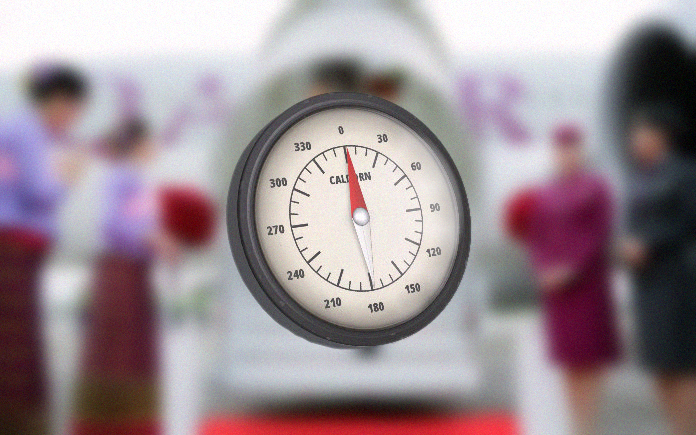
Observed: 0 °
